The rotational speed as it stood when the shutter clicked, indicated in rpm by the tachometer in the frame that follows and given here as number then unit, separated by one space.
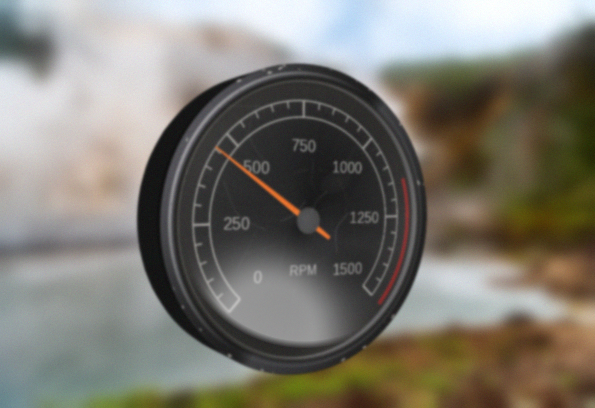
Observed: 450 rpm
